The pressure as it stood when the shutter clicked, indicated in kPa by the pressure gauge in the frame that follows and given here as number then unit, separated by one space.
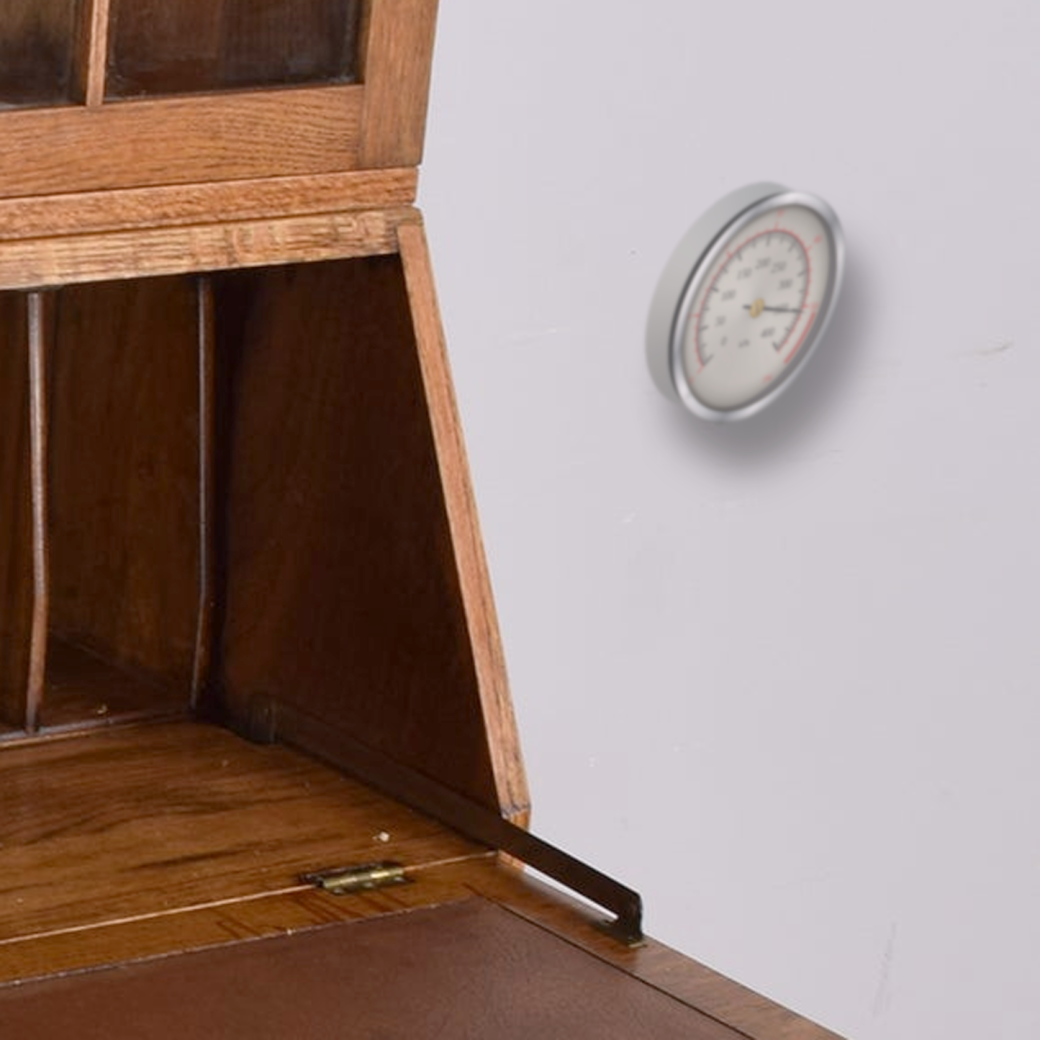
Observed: 350 kPa
